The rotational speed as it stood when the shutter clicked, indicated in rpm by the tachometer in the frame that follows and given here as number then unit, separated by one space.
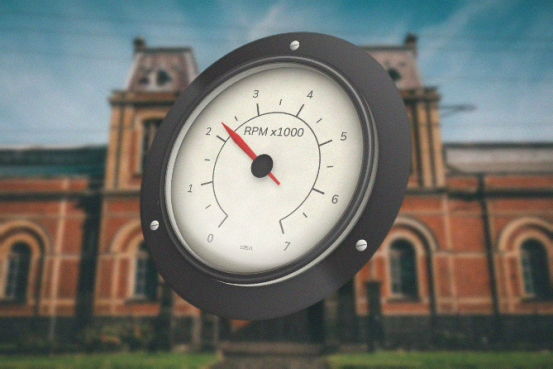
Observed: 2250 rpm
